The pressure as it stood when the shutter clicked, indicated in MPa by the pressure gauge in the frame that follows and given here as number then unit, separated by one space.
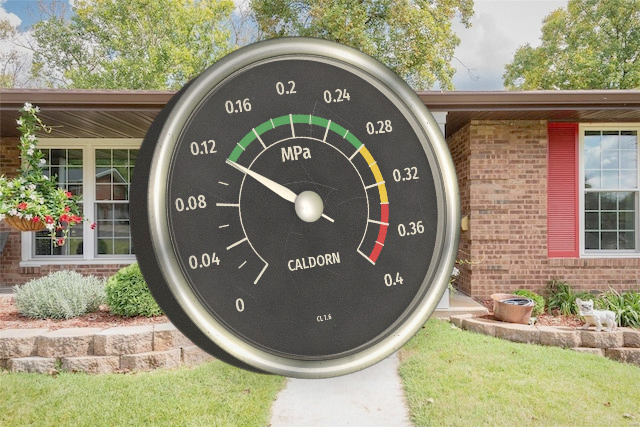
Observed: 0.12 MPa
